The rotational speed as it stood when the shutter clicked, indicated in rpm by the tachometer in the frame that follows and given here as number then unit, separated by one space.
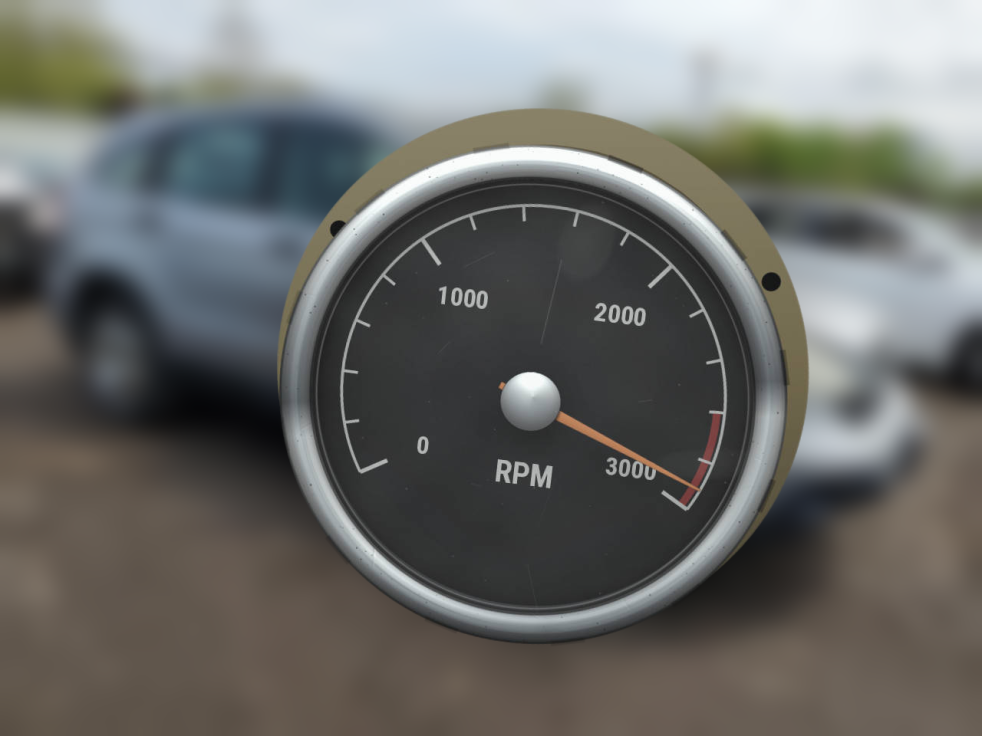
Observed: 2900 rpm
